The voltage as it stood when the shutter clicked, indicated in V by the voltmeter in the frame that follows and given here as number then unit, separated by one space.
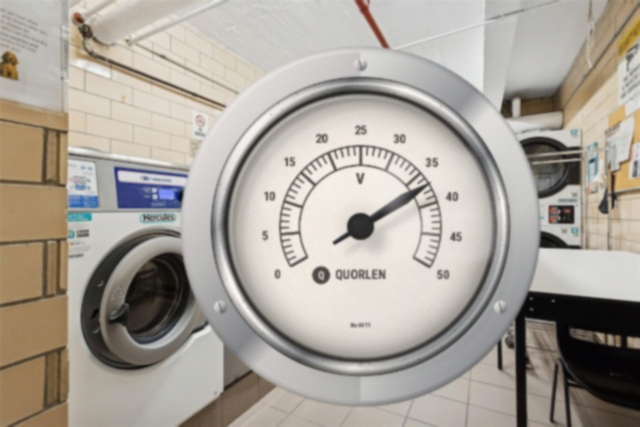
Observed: 37 V
